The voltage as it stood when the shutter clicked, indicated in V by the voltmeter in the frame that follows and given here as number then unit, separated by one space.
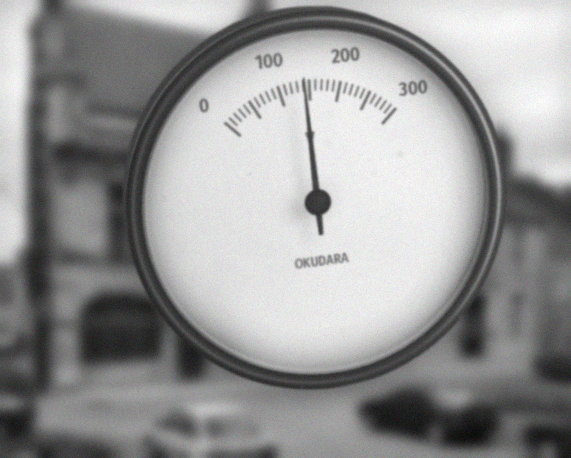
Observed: 140 V
